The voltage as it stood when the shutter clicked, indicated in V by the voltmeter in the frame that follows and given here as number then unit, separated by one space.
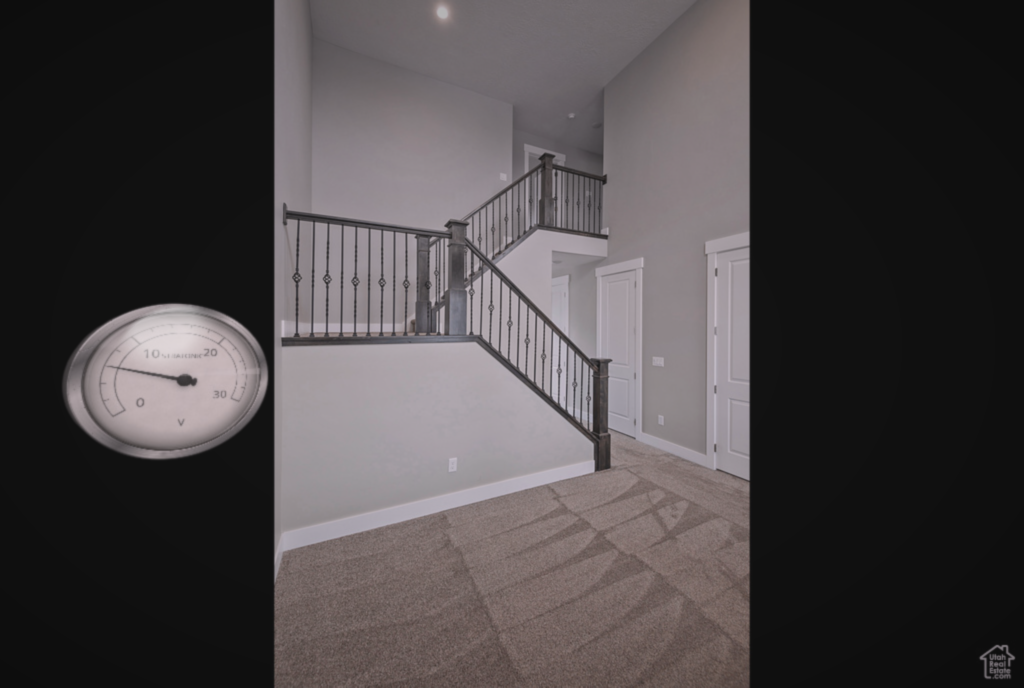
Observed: 6 V
